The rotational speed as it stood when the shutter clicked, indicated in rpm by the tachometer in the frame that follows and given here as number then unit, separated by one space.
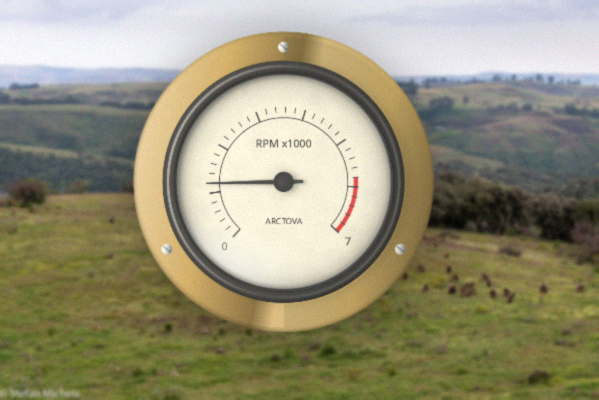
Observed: 1200 rpm
